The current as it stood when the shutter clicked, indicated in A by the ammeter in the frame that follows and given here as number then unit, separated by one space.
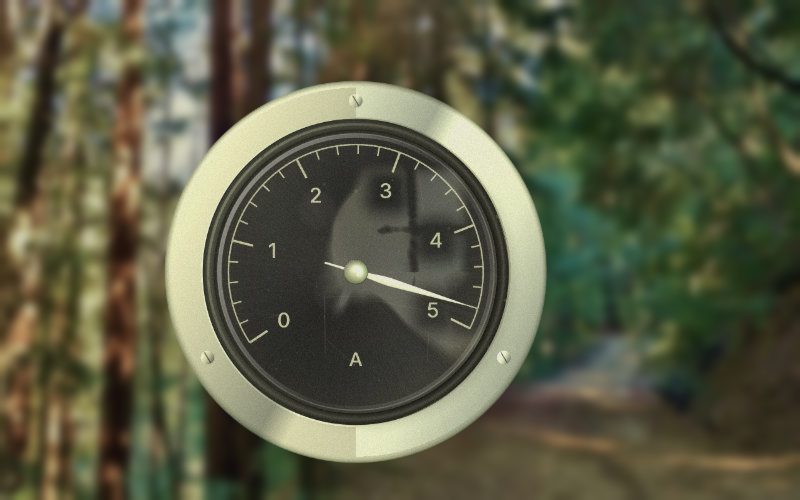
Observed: 4.8 A
